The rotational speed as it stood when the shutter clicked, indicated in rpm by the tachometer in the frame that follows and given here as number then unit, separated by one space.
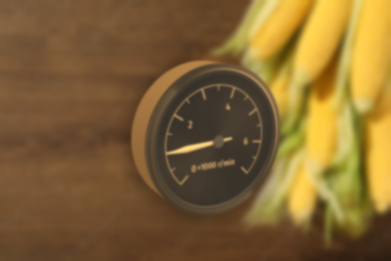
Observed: 1000 rpm
